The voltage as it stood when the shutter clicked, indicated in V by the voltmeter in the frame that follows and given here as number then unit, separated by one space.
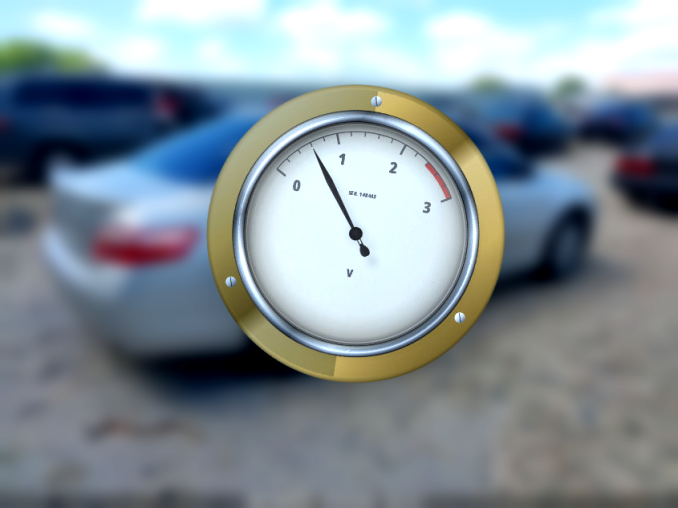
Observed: 0.6 V
